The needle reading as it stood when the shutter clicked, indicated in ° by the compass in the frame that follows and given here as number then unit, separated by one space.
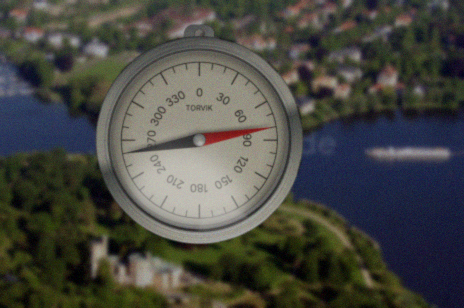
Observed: 80 °
